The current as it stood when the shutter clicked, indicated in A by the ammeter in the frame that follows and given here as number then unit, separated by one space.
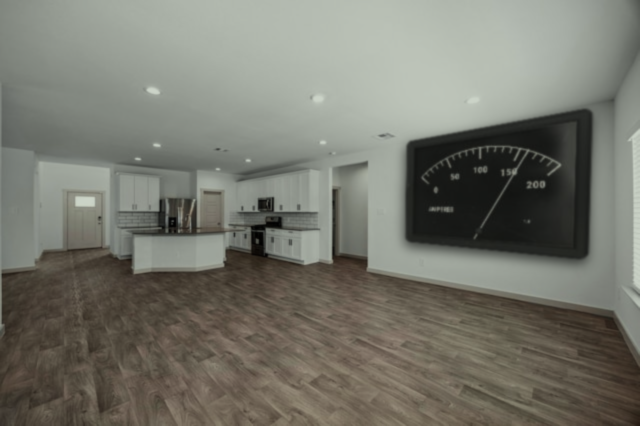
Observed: 160 A
